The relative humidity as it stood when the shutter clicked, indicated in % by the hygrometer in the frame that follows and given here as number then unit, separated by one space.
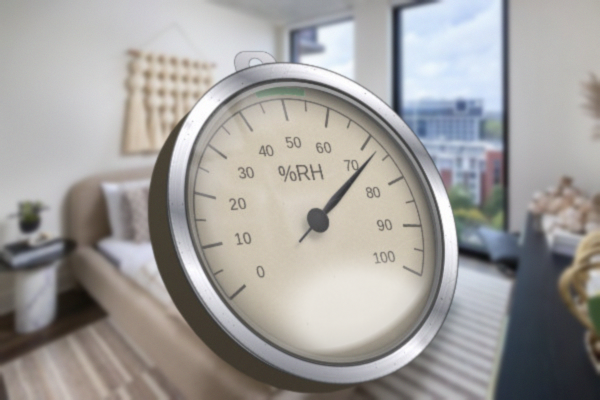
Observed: 72.5 %
